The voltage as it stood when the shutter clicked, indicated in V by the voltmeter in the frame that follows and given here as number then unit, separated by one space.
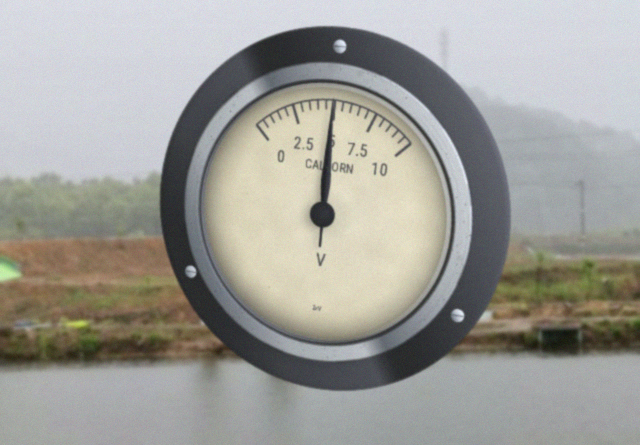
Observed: 5 V
